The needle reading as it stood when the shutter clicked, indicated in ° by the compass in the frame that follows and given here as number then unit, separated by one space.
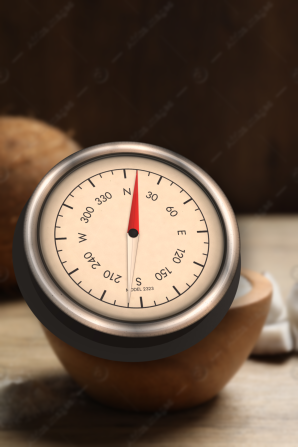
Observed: 10 °
